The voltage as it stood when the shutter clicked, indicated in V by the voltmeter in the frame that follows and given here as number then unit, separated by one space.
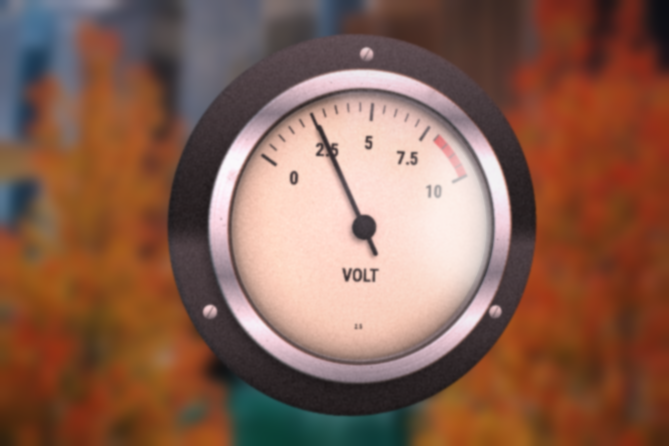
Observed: 2.5 V
